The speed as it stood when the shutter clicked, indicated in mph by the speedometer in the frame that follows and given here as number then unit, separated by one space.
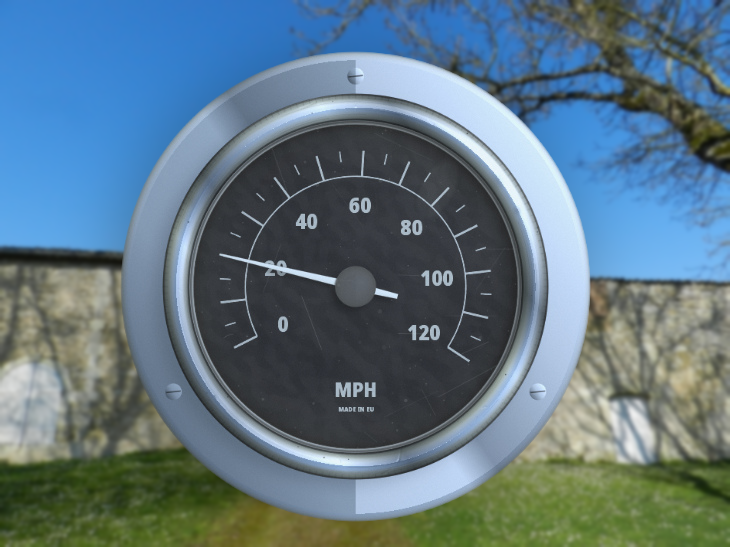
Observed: 20 mph
